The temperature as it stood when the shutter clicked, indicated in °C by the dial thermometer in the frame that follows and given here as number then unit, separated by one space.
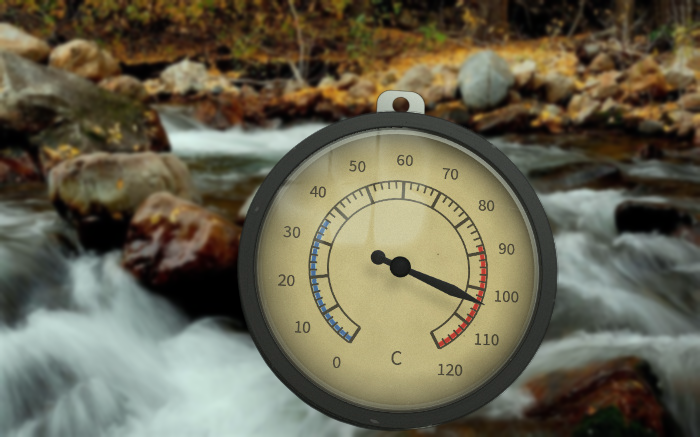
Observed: 104 °C
